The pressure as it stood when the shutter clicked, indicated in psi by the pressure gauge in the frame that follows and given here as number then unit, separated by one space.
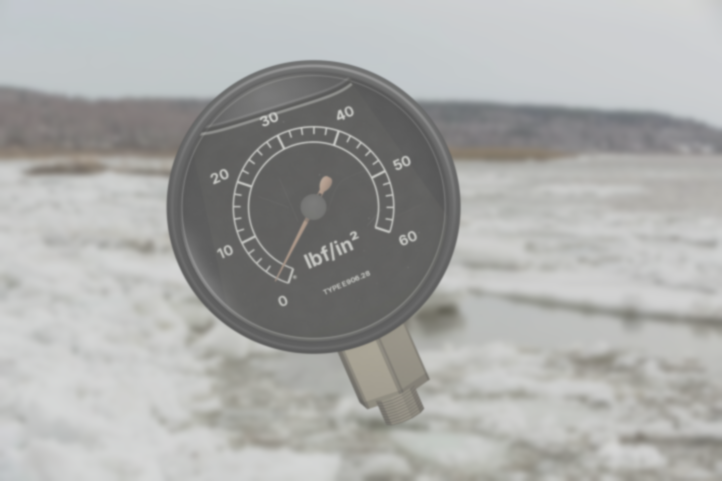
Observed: 2 psi
